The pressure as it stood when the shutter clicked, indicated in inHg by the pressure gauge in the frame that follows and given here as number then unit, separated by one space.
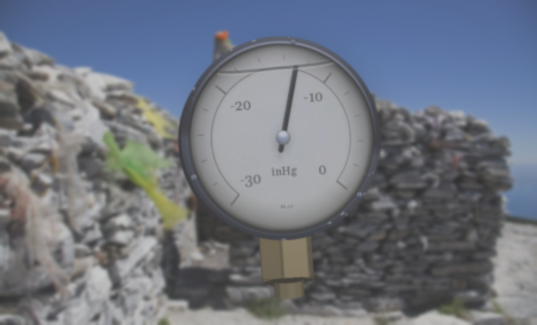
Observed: -13 inHg
